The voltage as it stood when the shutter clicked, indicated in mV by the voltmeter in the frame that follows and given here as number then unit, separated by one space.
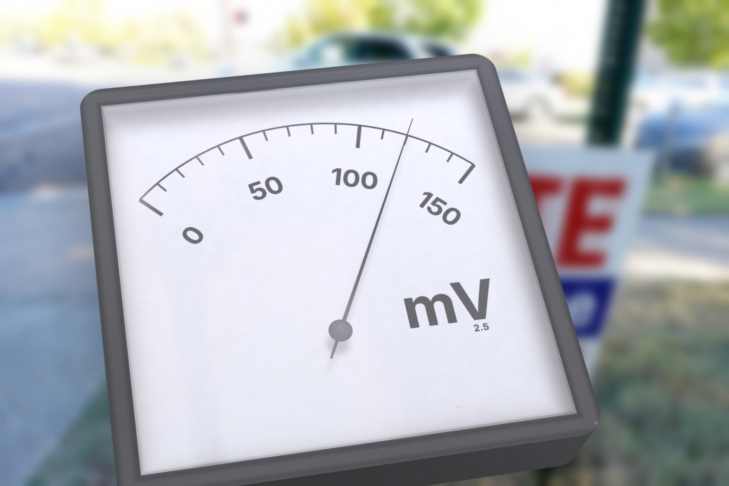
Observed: 120 mV
